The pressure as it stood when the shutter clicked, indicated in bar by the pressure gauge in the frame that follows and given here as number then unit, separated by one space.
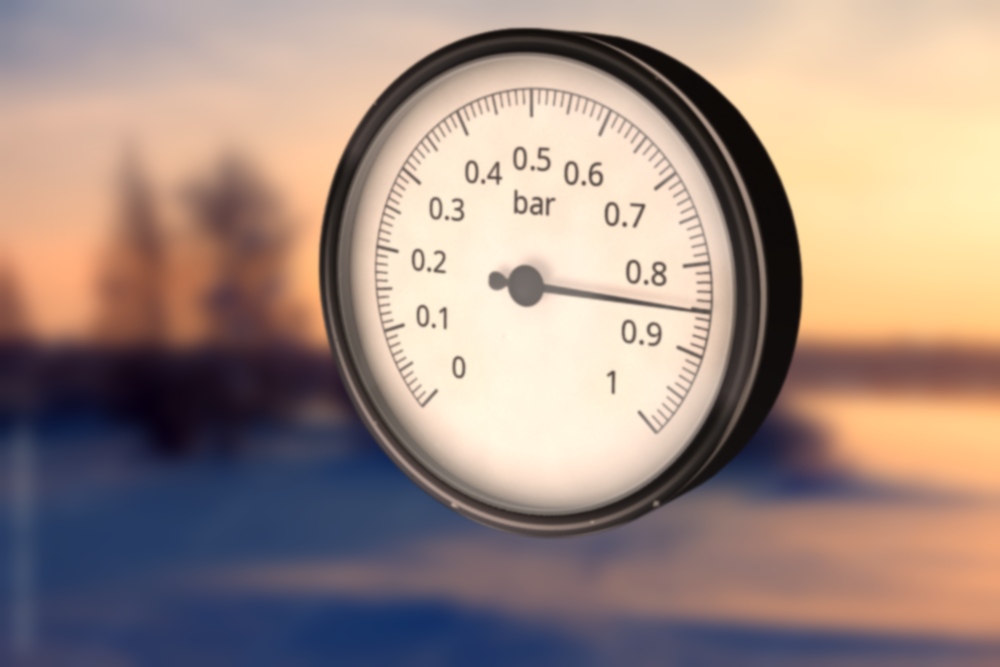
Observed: 0.85 bar
